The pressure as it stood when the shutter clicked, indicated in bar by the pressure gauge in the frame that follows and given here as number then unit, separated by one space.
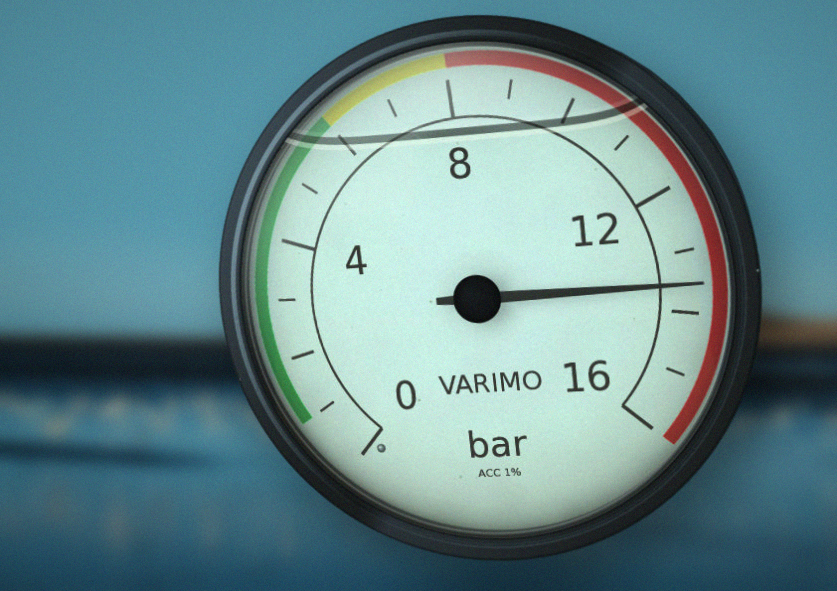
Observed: 13.5 bar
